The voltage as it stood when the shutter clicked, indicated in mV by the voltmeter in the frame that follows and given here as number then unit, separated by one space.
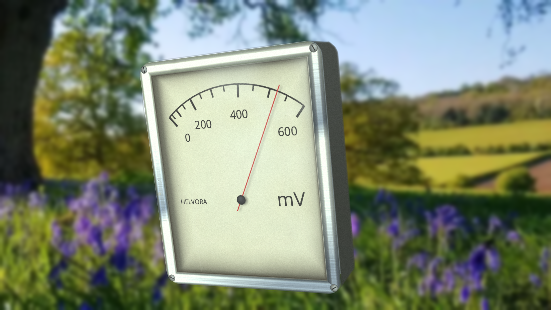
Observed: 525 mV
